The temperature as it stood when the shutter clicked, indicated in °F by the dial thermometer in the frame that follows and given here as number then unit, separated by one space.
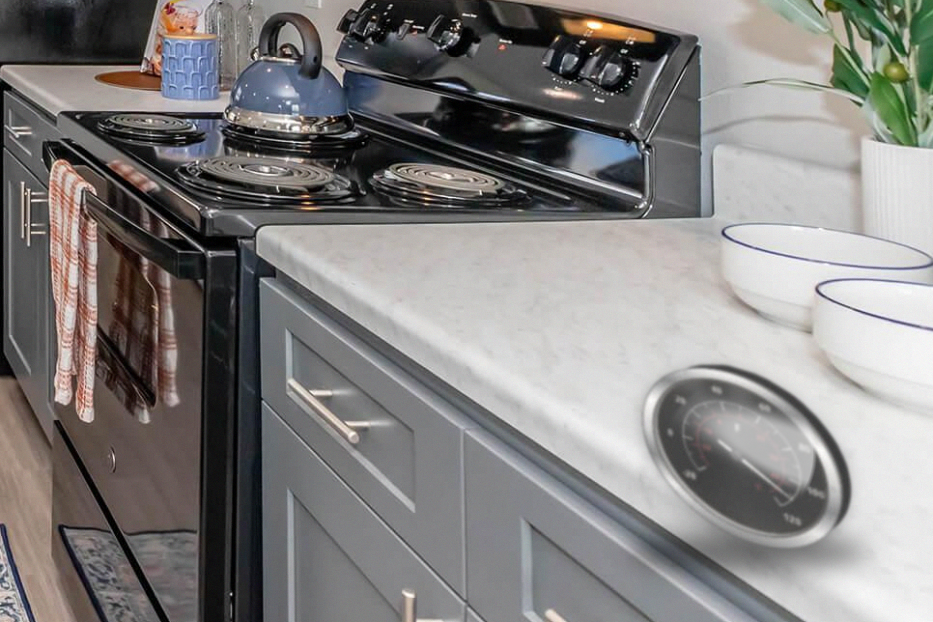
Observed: 110 °F
